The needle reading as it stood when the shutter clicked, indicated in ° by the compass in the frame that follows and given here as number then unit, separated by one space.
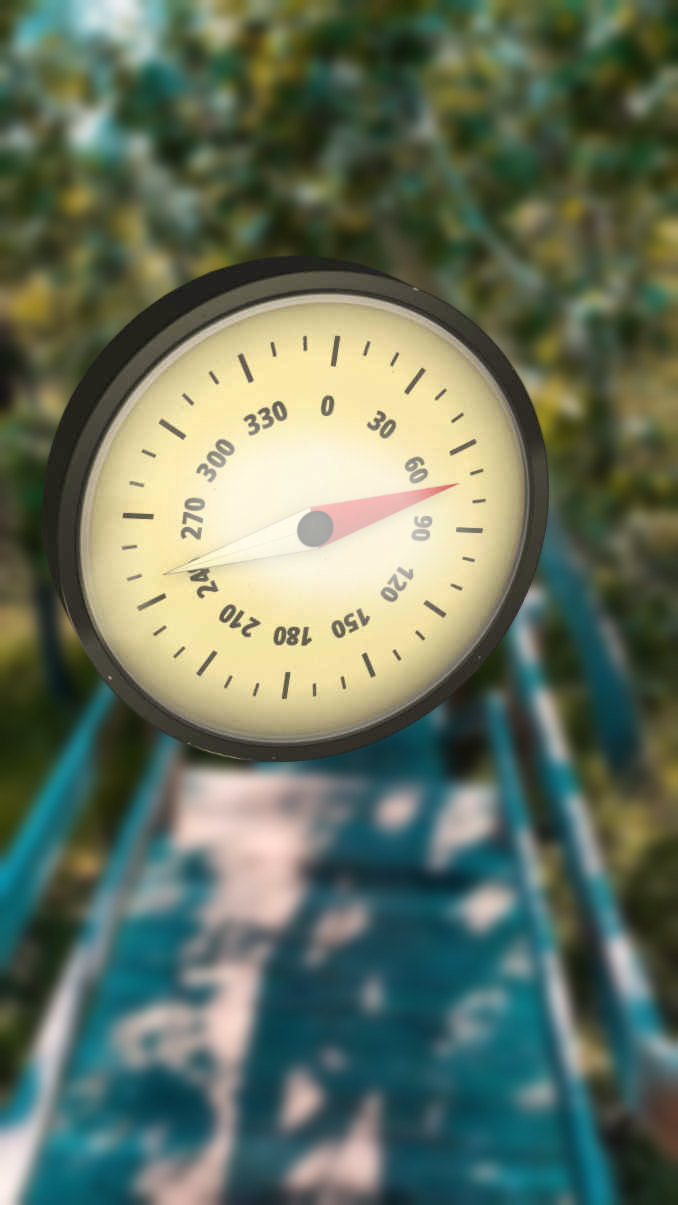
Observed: 70 °
